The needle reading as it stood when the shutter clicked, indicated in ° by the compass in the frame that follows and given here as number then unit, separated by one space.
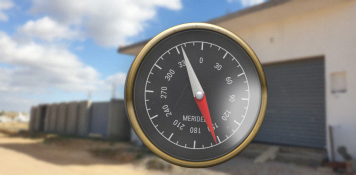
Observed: 155 °
